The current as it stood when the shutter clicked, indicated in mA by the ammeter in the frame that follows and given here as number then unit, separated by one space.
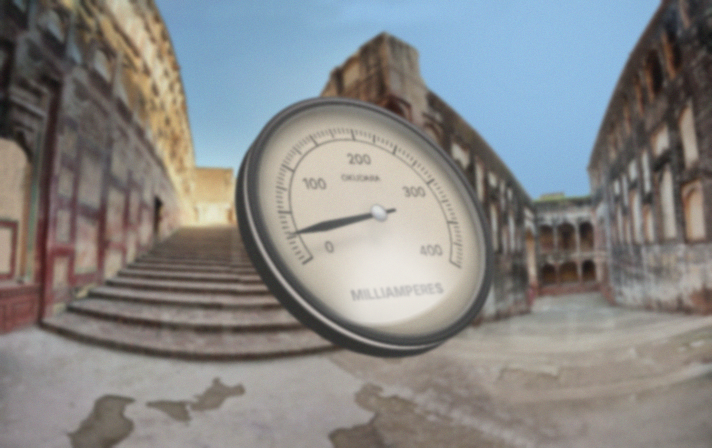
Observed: 25 mA
